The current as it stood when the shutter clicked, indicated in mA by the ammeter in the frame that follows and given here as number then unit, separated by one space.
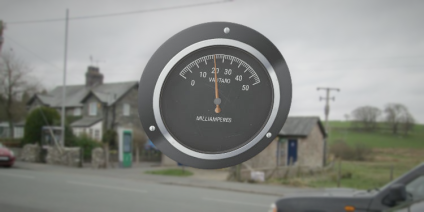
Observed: 20 mA
